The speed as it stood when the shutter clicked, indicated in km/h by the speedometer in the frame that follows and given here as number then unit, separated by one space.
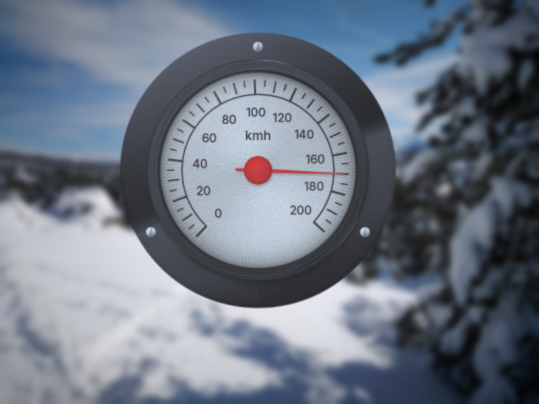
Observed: 170 km/h
